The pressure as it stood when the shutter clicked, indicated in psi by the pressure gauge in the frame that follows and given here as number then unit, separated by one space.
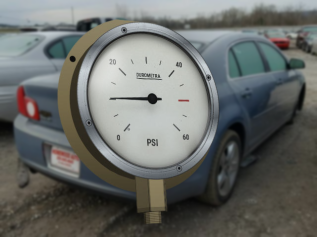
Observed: 10 psi
